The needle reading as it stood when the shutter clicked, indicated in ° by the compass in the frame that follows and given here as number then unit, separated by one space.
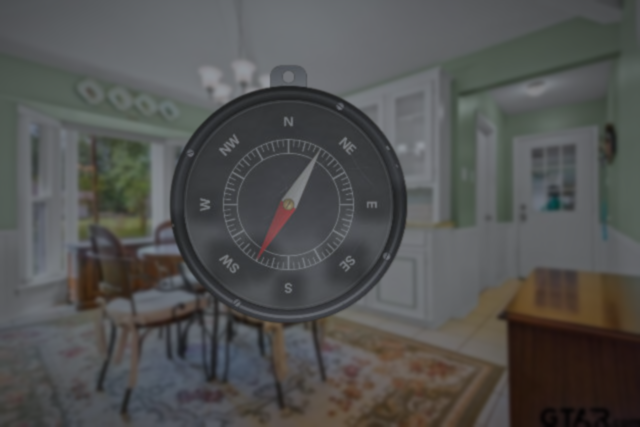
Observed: 210 °
